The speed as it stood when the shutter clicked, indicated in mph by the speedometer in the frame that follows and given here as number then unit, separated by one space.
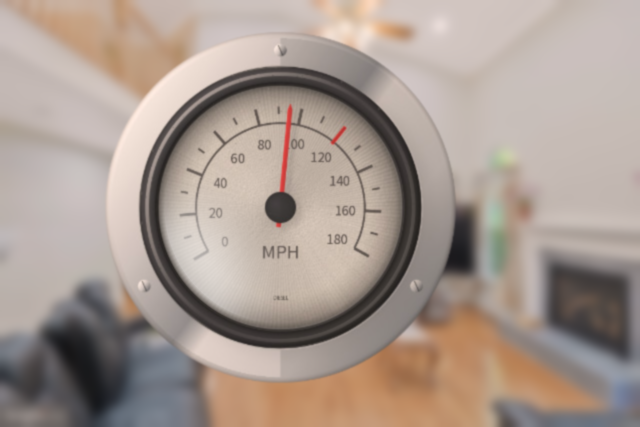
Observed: 95 mph
